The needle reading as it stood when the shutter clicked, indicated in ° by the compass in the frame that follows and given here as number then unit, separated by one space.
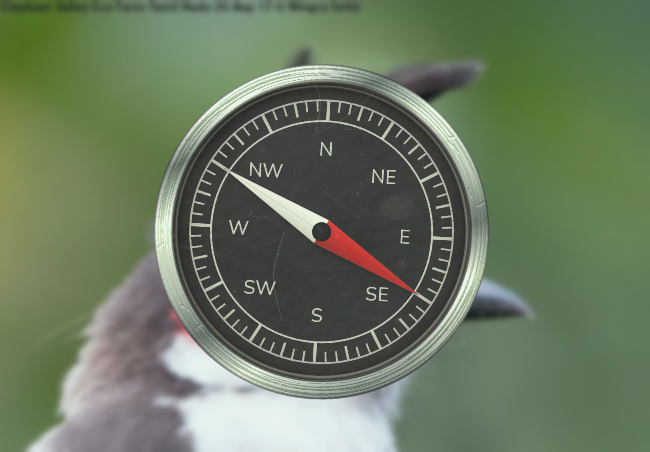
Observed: 120 °
